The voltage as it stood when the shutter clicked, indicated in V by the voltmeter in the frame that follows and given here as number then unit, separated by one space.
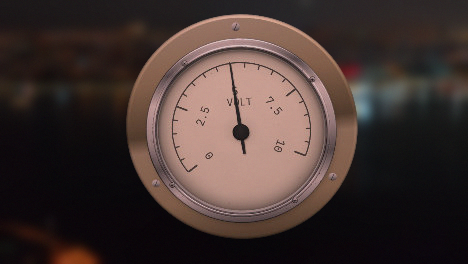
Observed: 5 V
